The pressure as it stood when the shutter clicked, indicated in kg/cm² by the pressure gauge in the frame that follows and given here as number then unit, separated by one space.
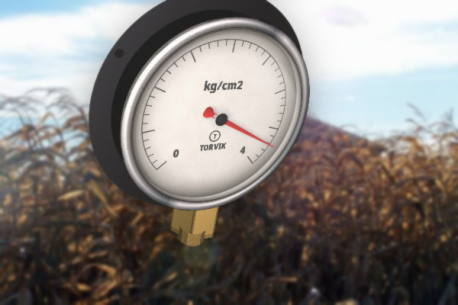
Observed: 3.7 kg/cm²
